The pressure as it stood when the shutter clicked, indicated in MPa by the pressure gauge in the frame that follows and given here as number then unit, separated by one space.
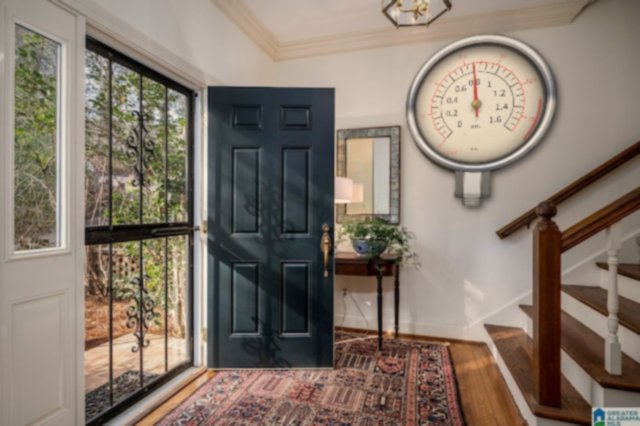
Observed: 0.8 MPa
